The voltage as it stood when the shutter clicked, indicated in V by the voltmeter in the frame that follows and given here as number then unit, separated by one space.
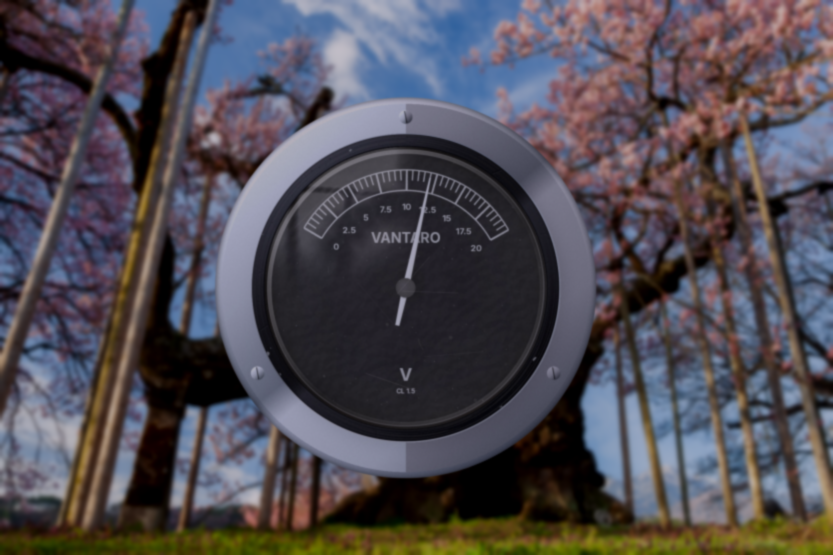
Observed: 12 V
